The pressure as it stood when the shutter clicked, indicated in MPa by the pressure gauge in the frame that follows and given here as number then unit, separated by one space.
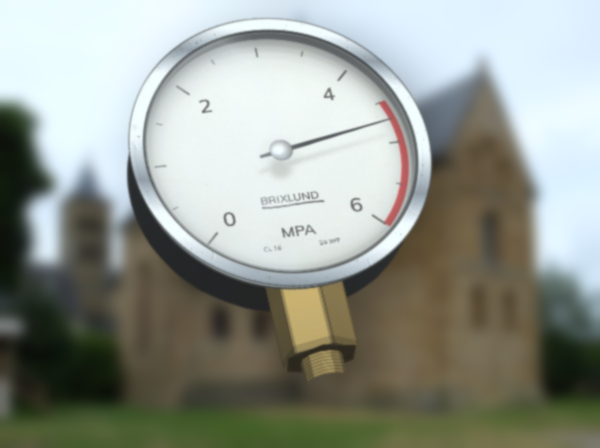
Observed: 4.75 MPa
